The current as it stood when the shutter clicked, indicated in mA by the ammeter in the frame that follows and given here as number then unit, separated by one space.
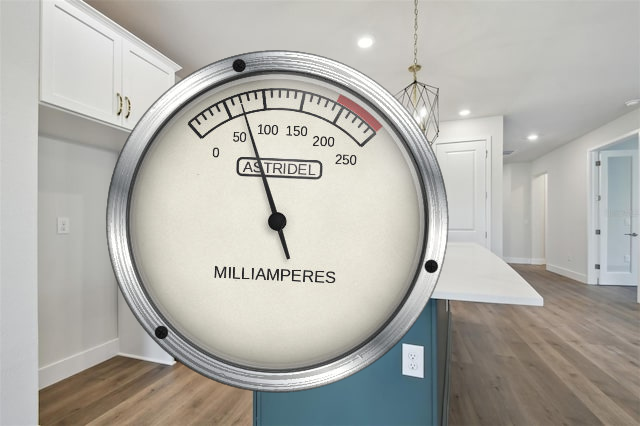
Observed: 70 mA
